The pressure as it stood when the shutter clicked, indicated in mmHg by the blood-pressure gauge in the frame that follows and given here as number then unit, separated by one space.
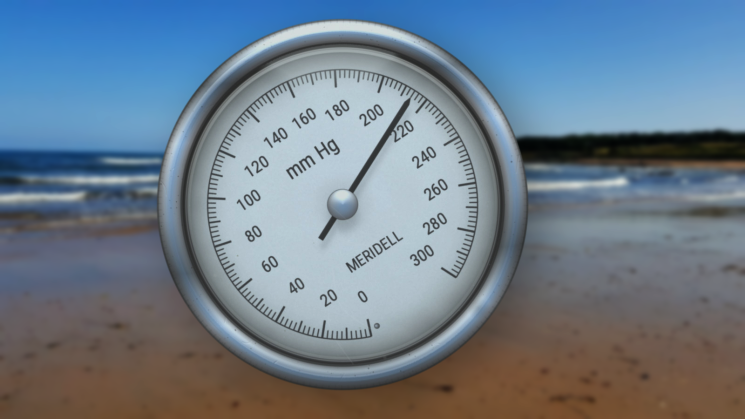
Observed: 214 mmHg
